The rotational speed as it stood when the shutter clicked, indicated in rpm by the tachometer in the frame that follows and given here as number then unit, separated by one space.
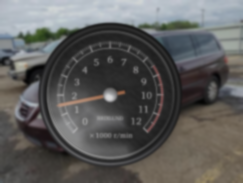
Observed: 1500 rpm
